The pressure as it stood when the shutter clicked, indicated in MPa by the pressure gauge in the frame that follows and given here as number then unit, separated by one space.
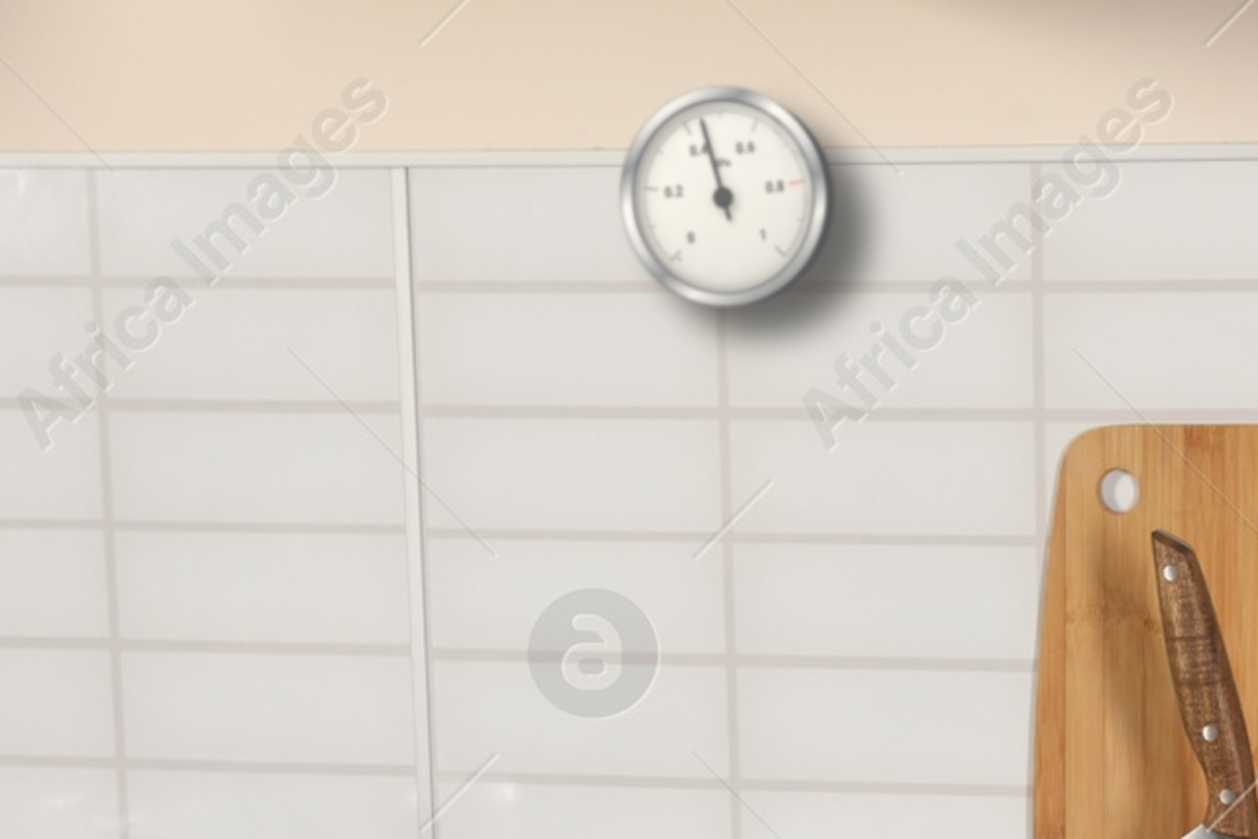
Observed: 0.45 MPa
